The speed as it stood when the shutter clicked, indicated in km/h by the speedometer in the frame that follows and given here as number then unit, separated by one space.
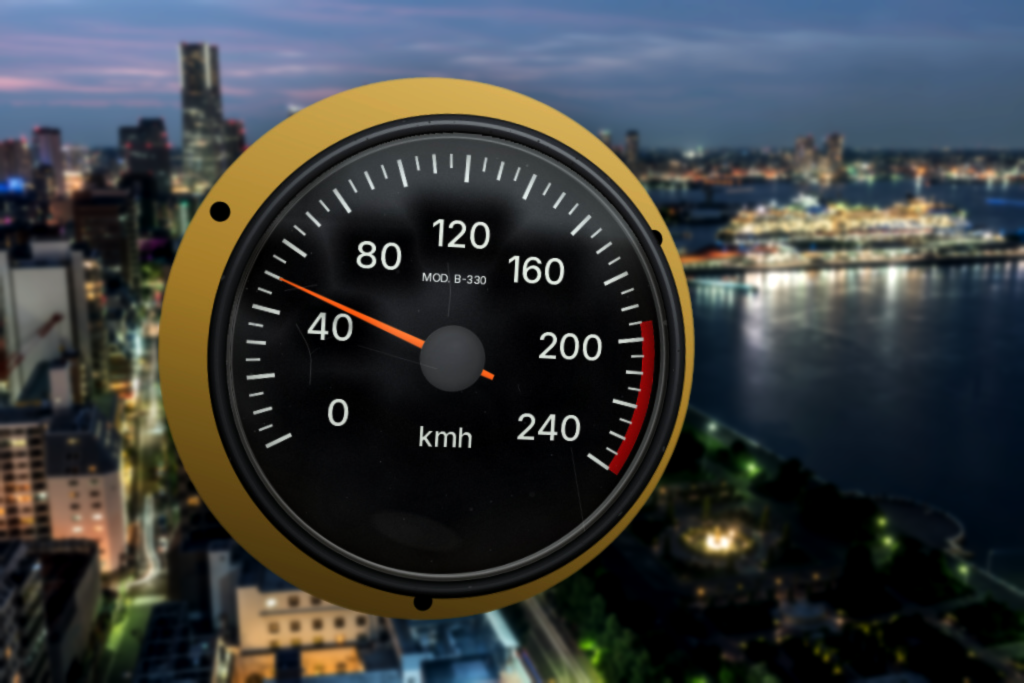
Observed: 50 km/h
